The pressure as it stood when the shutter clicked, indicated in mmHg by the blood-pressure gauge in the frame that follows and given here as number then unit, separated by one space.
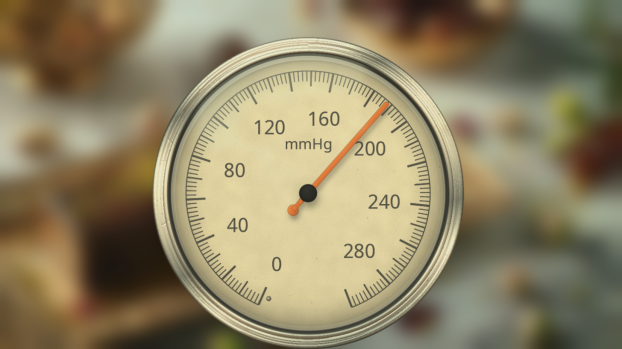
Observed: 188 mmHg
